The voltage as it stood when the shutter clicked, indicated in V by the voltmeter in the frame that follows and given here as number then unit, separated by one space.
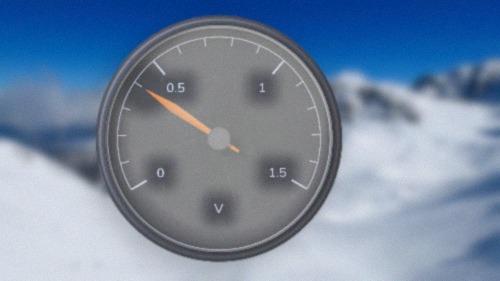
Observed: 0.4 V
